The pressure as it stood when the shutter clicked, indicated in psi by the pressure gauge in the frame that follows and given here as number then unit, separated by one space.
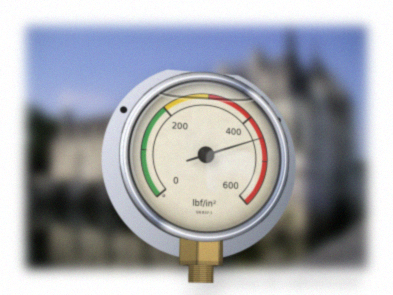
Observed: 450 psi
